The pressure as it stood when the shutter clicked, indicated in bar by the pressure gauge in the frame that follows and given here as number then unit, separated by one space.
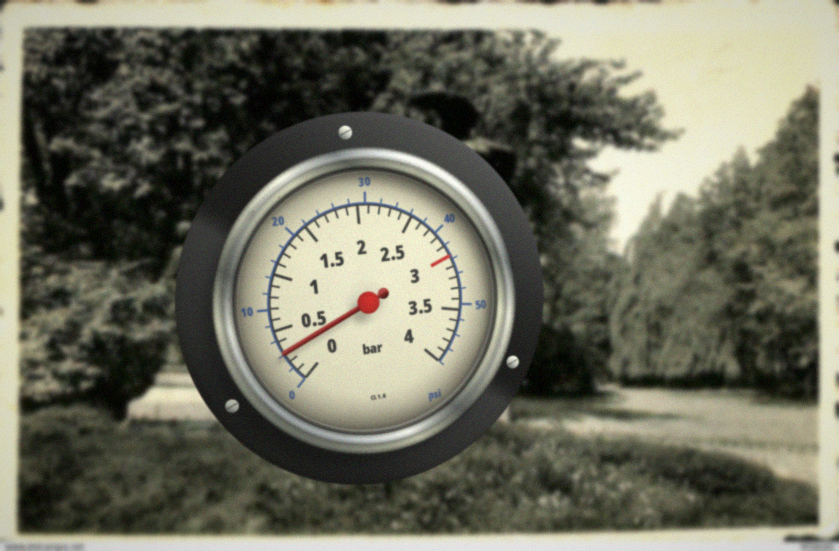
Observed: 0.3 bar
